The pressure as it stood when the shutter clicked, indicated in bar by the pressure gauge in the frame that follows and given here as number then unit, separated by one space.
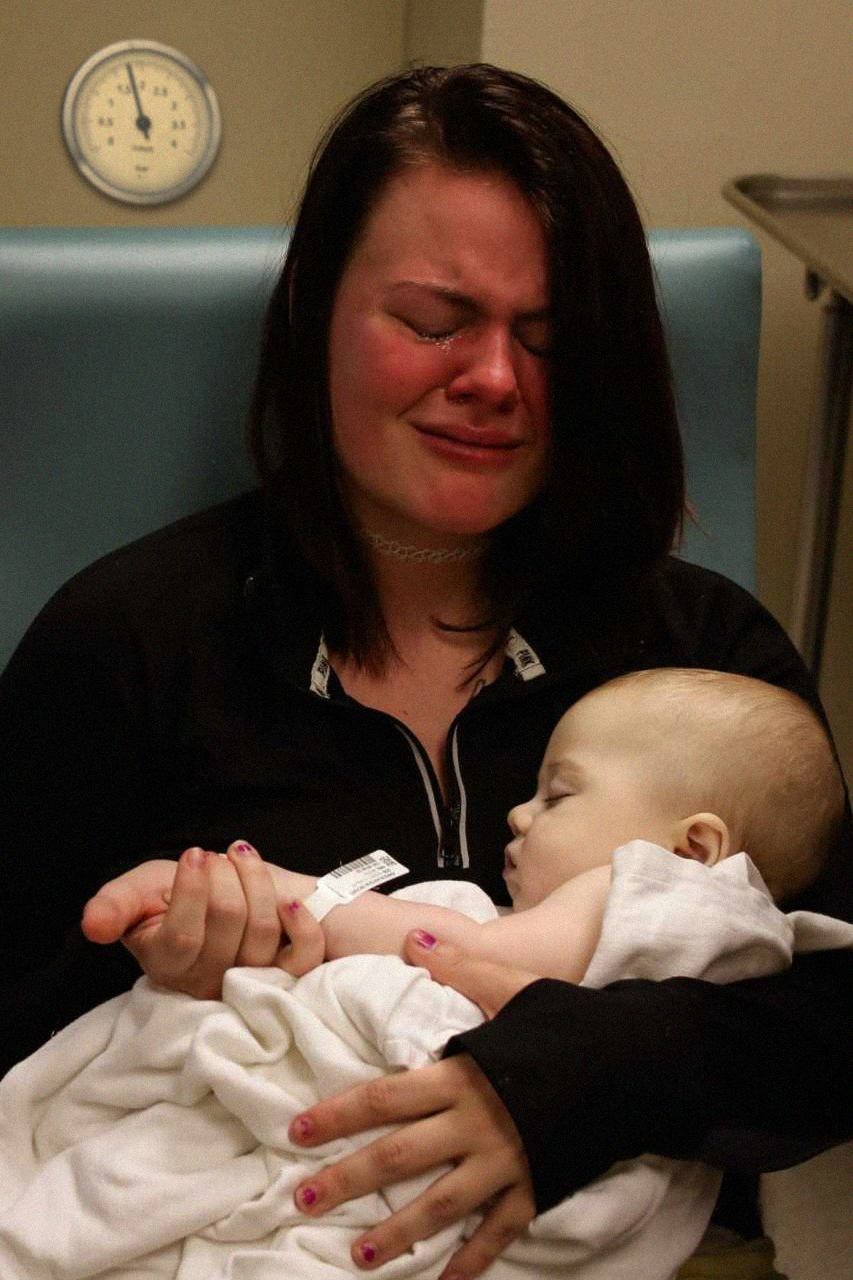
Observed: 1.75 bar
